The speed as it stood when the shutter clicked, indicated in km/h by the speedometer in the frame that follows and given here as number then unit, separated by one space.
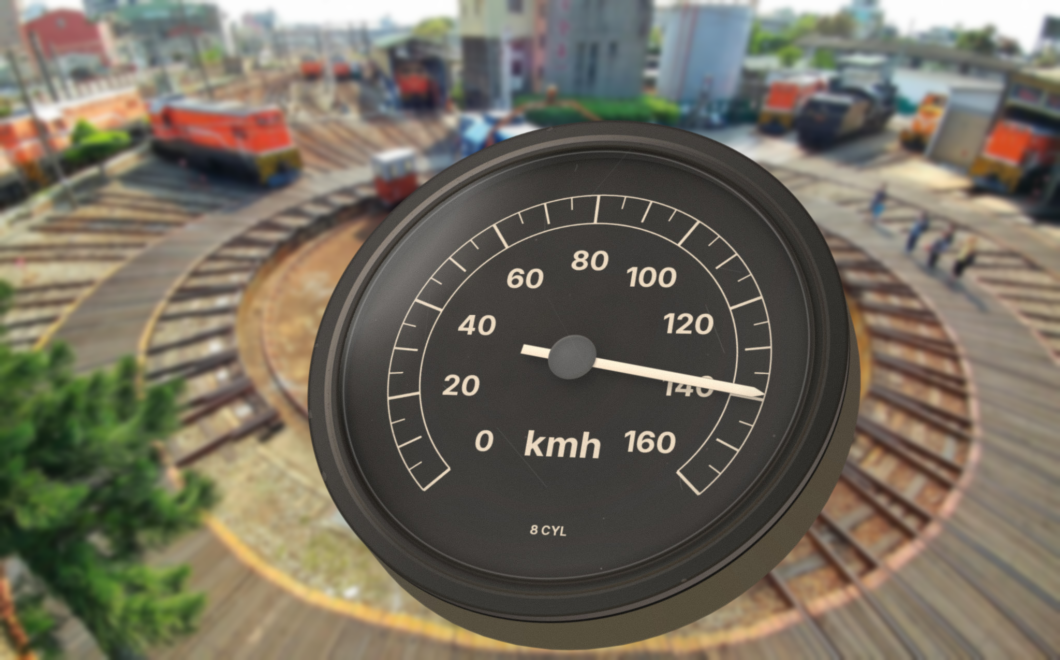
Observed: 140 km/h
